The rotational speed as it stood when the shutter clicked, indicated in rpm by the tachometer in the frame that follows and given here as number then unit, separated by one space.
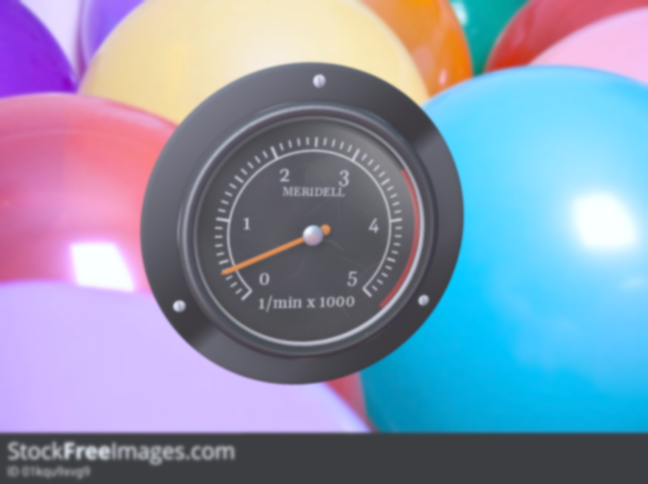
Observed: 400 rpm
